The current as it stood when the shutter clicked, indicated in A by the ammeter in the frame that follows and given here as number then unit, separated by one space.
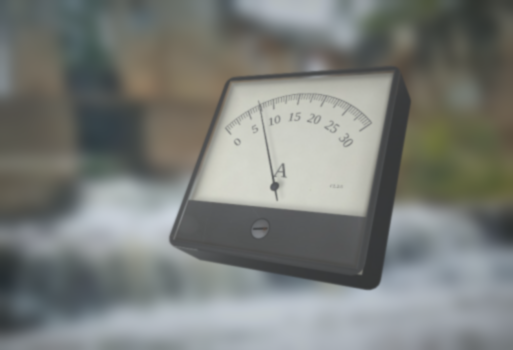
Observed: 7.5 A
